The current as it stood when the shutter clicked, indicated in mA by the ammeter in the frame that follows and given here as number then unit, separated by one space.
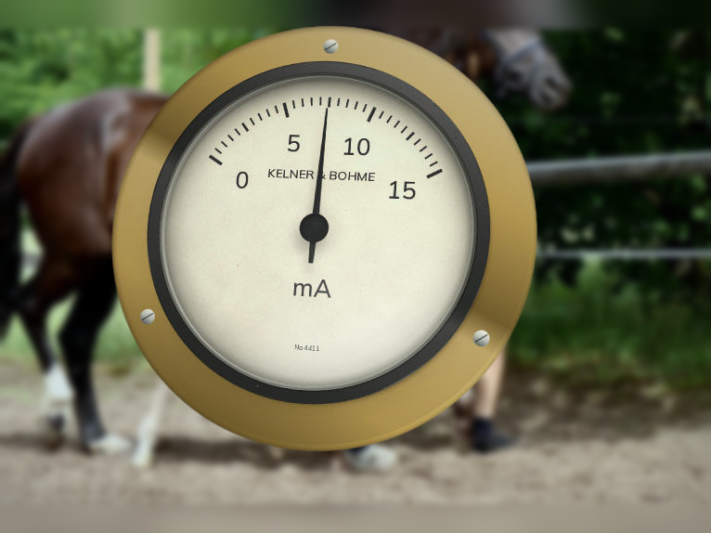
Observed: 7.5 mA
